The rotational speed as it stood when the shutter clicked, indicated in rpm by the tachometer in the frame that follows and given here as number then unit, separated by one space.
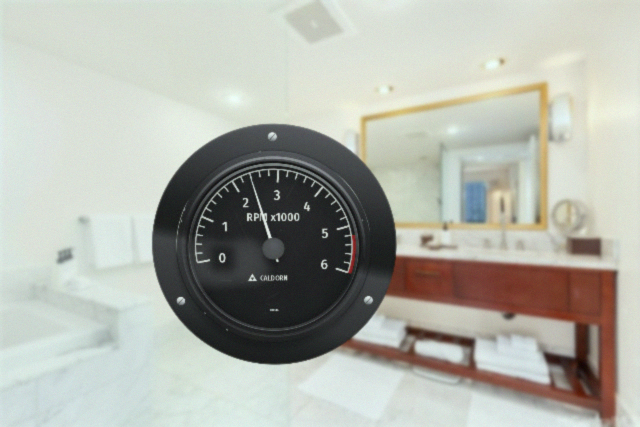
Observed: 2400 rpm
